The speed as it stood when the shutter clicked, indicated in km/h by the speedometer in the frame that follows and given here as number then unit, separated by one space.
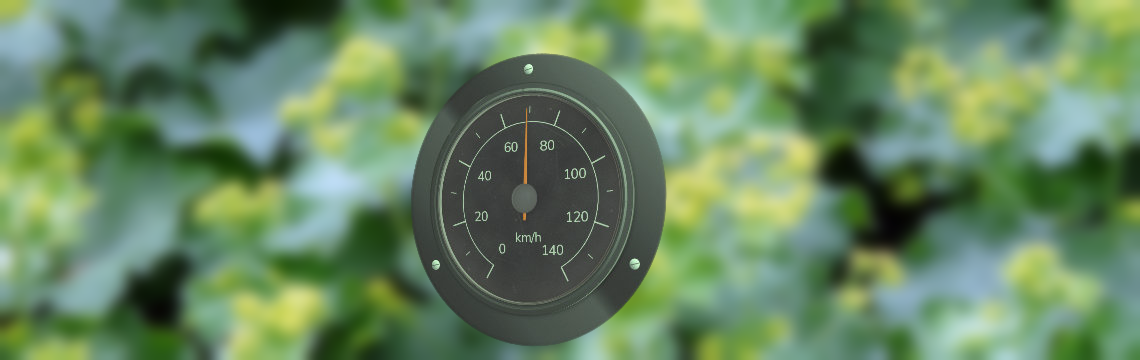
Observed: 70 km/h
